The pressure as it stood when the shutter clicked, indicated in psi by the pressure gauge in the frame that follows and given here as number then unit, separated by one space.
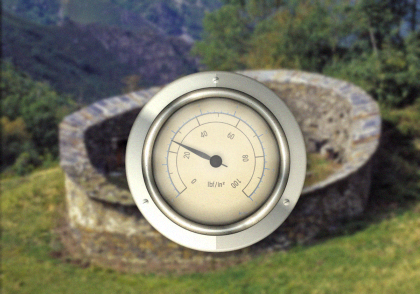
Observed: 25 psi
